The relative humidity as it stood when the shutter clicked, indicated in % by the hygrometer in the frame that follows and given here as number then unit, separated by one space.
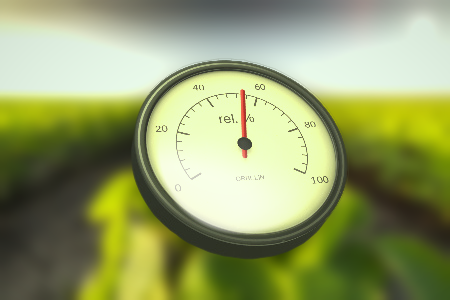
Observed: 54 %
